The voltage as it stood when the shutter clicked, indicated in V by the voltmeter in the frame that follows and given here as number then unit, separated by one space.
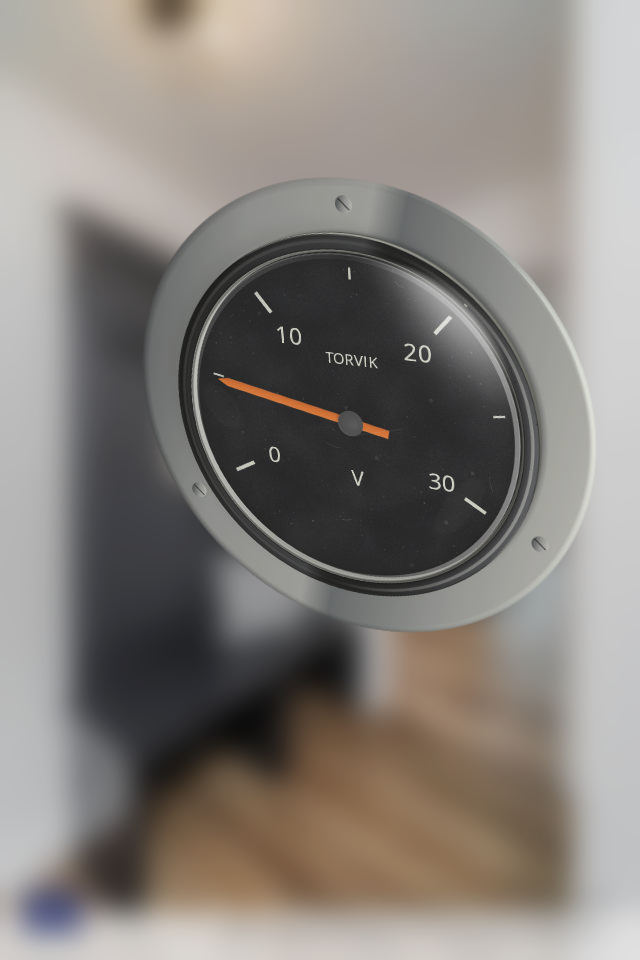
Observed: 5 V
